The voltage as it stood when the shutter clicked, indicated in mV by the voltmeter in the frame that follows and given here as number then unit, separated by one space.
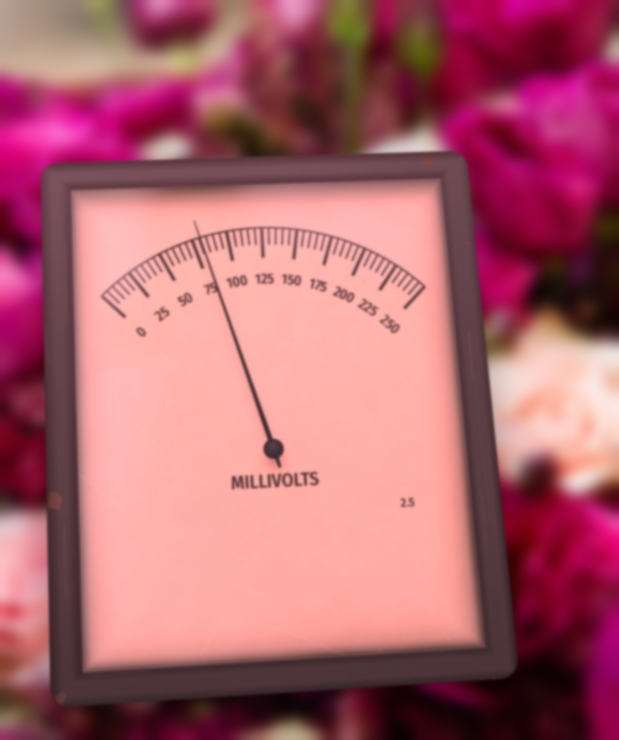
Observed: 80 mV
